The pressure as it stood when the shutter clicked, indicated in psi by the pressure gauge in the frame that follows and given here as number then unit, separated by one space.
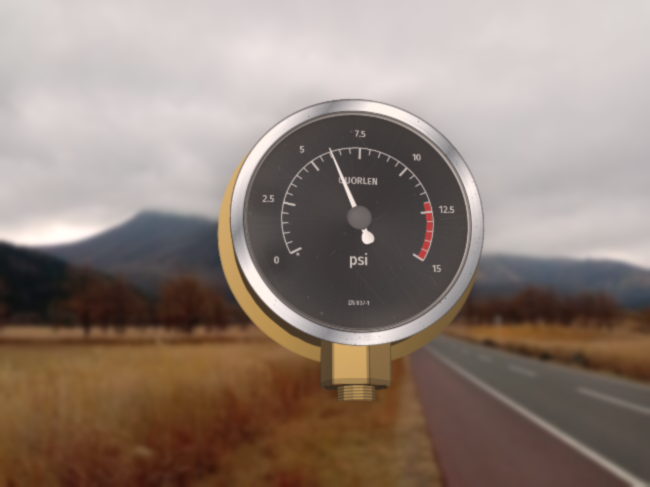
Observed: 6 psi
